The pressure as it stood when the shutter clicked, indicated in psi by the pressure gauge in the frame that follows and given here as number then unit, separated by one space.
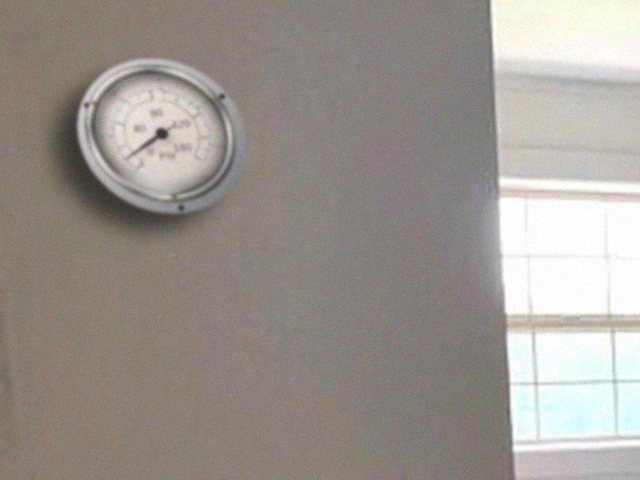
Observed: 10 psi
